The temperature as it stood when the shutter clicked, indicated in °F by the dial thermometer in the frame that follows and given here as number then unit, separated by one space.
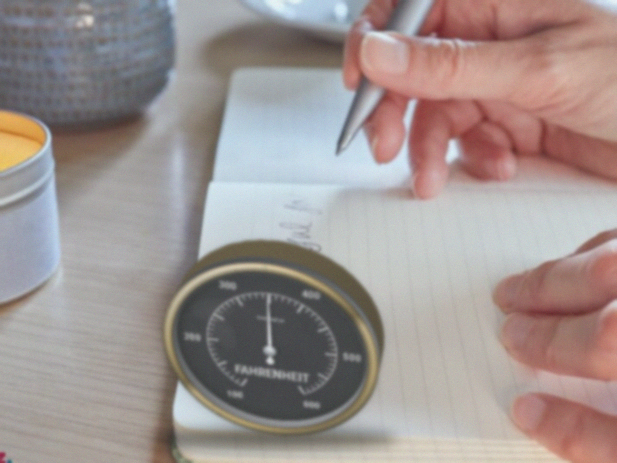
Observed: 350 °F
